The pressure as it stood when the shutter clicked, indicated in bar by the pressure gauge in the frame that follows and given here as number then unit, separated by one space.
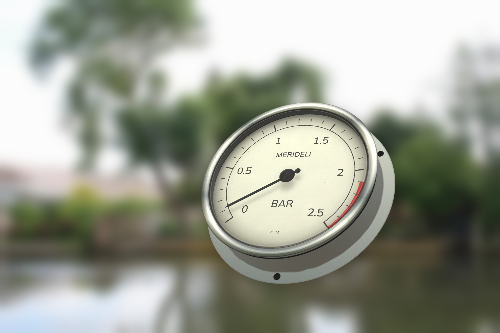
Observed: 0.1 bar
